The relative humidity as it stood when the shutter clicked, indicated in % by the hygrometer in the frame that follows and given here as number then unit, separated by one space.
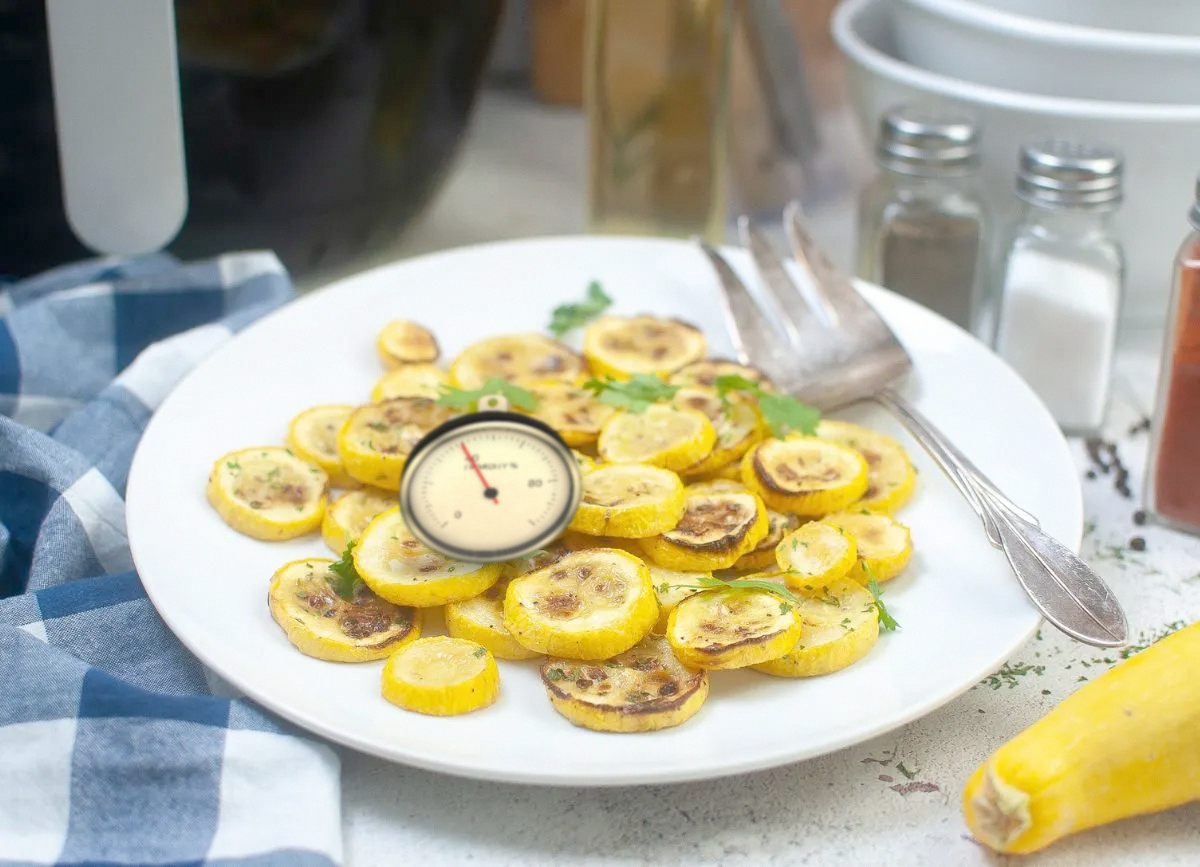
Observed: 40 %
